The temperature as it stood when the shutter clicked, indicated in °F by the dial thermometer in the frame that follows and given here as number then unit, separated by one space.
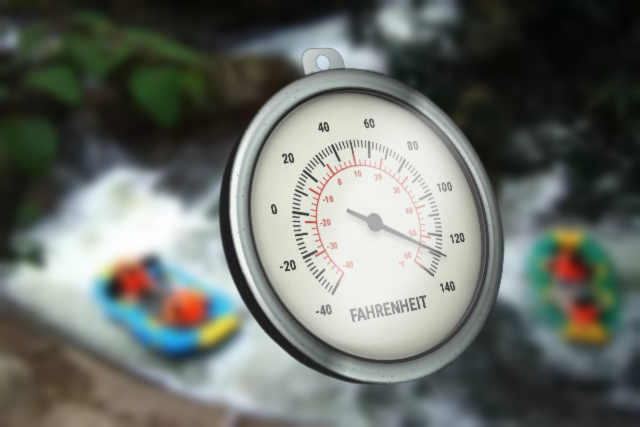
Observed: 130 °F
